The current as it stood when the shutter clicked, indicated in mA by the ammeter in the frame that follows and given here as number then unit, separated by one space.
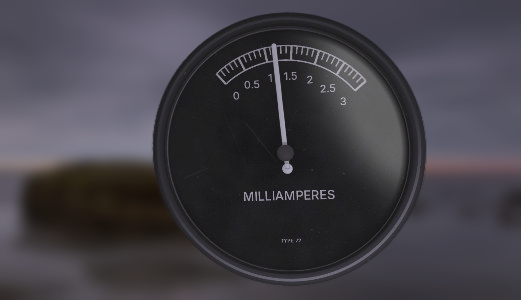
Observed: 1.2 mA
